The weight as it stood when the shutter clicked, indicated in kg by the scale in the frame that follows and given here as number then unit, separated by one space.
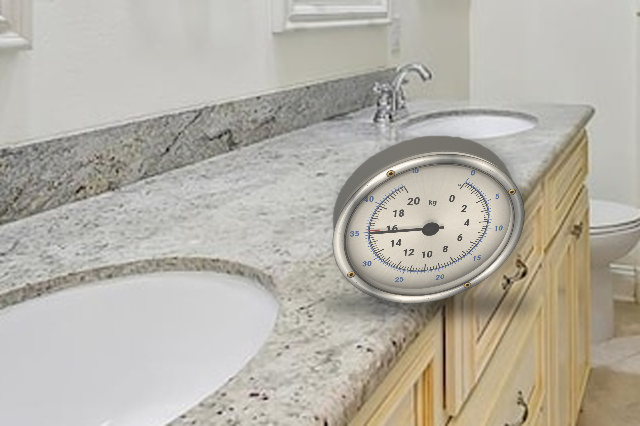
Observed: 16 kg
